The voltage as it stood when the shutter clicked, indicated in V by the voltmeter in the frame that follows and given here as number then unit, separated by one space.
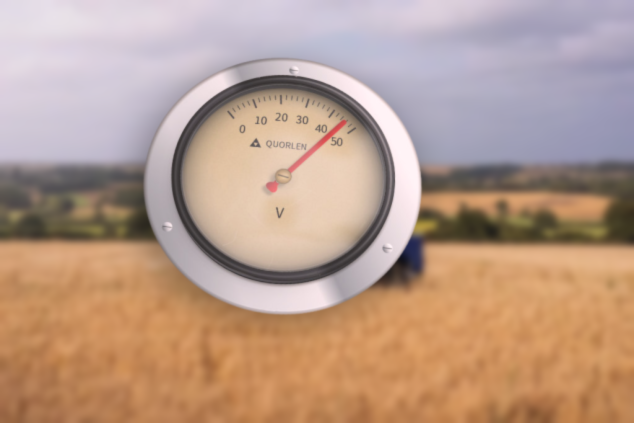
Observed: 46 V
